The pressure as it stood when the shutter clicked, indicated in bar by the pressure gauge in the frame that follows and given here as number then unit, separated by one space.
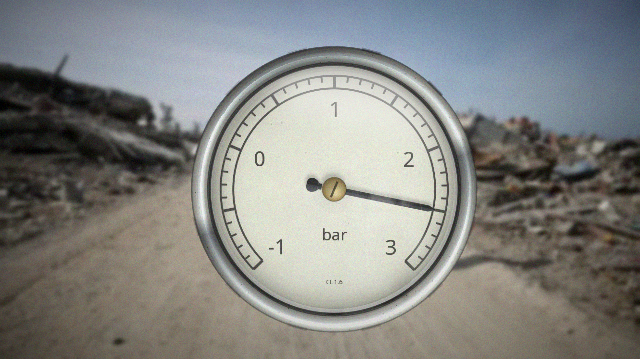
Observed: 2.5 bar
